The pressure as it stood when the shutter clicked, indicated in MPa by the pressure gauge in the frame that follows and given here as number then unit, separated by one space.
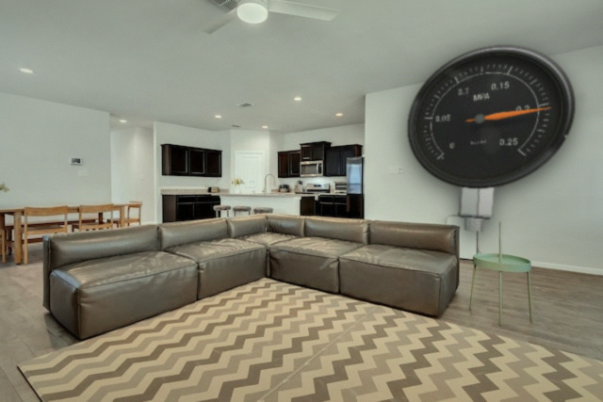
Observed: 0.205 MPa
